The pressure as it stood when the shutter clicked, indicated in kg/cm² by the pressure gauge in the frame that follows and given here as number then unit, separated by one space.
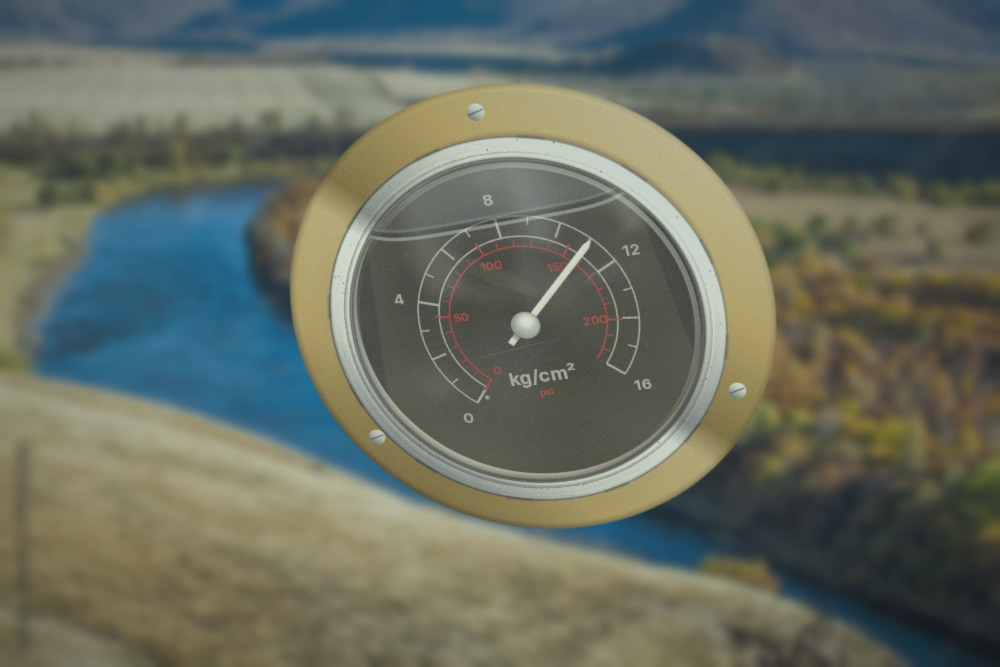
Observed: 11 kg/cm²
